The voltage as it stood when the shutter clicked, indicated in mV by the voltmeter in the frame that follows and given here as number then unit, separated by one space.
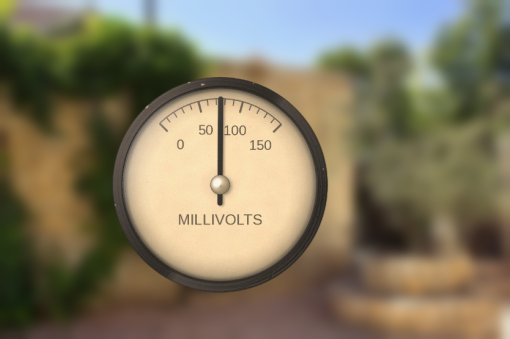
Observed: 75 mV
